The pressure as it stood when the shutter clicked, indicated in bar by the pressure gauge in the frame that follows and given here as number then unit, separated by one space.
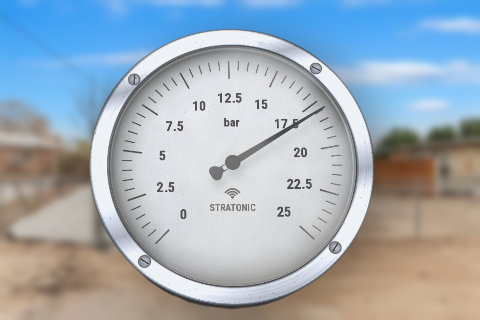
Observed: 18 bar
